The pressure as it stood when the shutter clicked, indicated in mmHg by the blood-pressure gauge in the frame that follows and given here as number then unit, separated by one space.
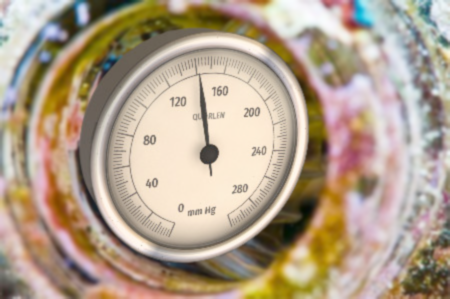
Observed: 140 mmHg
